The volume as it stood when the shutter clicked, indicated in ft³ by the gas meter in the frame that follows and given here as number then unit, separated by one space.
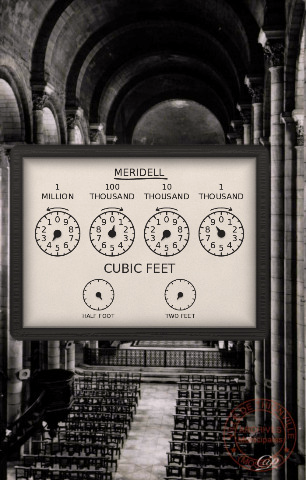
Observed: 403900 ft³
